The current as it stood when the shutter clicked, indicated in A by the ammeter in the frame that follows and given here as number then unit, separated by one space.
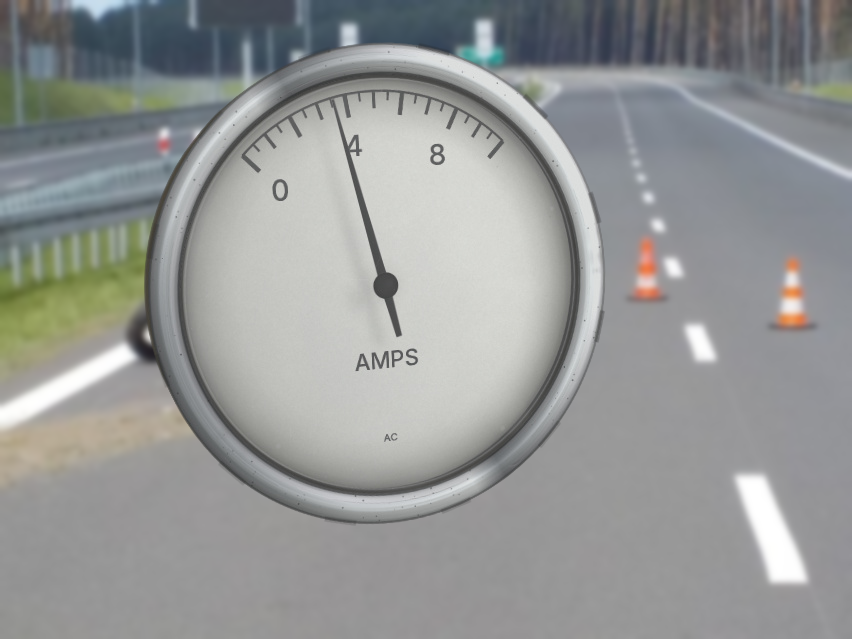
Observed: 3.5 A
